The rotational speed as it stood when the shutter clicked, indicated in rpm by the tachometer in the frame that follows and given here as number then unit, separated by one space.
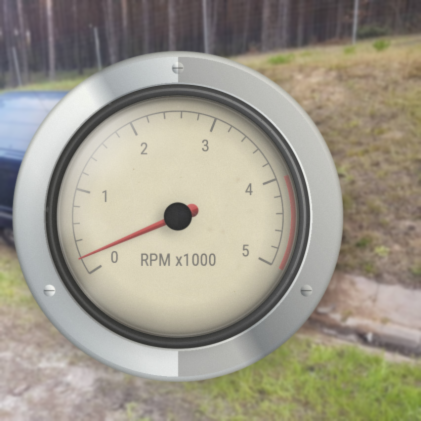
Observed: 200 rpm
